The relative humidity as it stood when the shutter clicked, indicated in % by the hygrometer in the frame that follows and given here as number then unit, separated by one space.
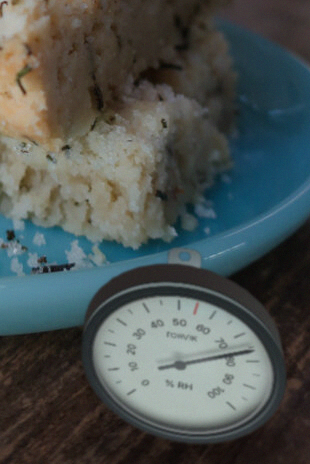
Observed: 75 %
